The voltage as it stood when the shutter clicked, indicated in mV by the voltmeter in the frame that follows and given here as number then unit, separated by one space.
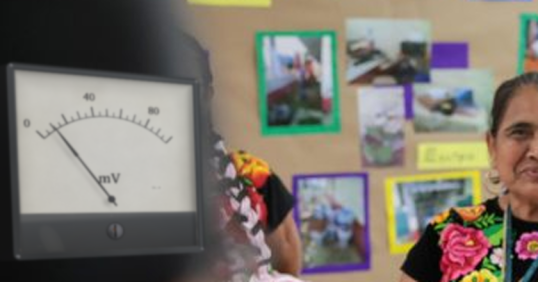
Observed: 10 mV
